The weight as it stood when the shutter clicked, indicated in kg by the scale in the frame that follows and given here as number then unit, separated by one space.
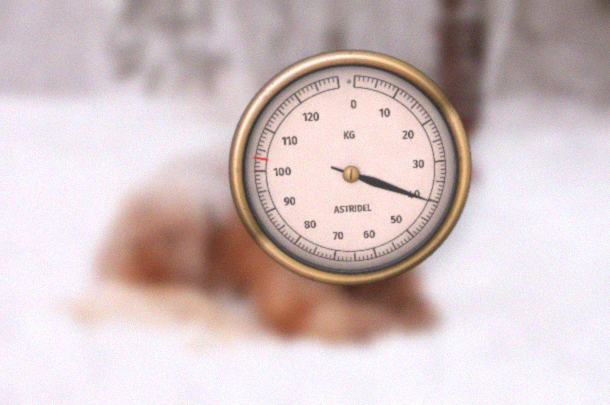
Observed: 40 kg
